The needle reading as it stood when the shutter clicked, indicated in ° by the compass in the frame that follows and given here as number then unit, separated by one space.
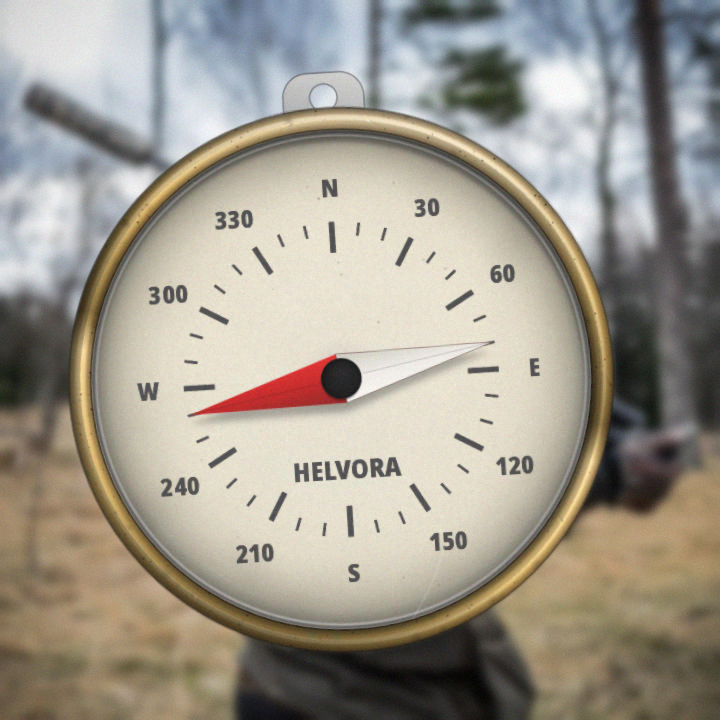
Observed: 260 °
